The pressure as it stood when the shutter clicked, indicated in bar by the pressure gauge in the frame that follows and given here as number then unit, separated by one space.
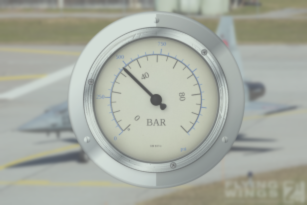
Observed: 32.5 bar
